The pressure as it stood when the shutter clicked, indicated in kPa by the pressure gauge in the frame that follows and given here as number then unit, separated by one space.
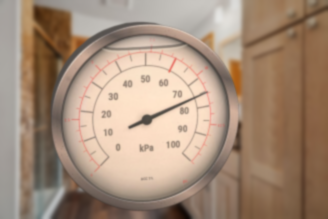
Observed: 75 kPa
